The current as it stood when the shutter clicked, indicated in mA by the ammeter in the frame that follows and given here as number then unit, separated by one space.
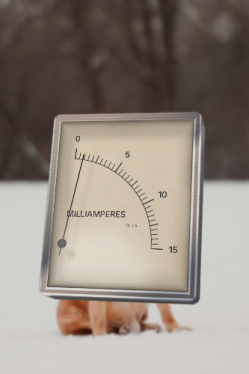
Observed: 1 mA
